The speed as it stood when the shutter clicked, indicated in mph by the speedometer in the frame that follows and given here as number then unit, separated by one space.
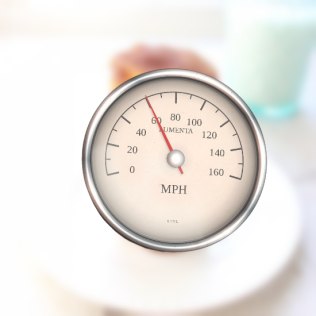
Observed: 60 mph
